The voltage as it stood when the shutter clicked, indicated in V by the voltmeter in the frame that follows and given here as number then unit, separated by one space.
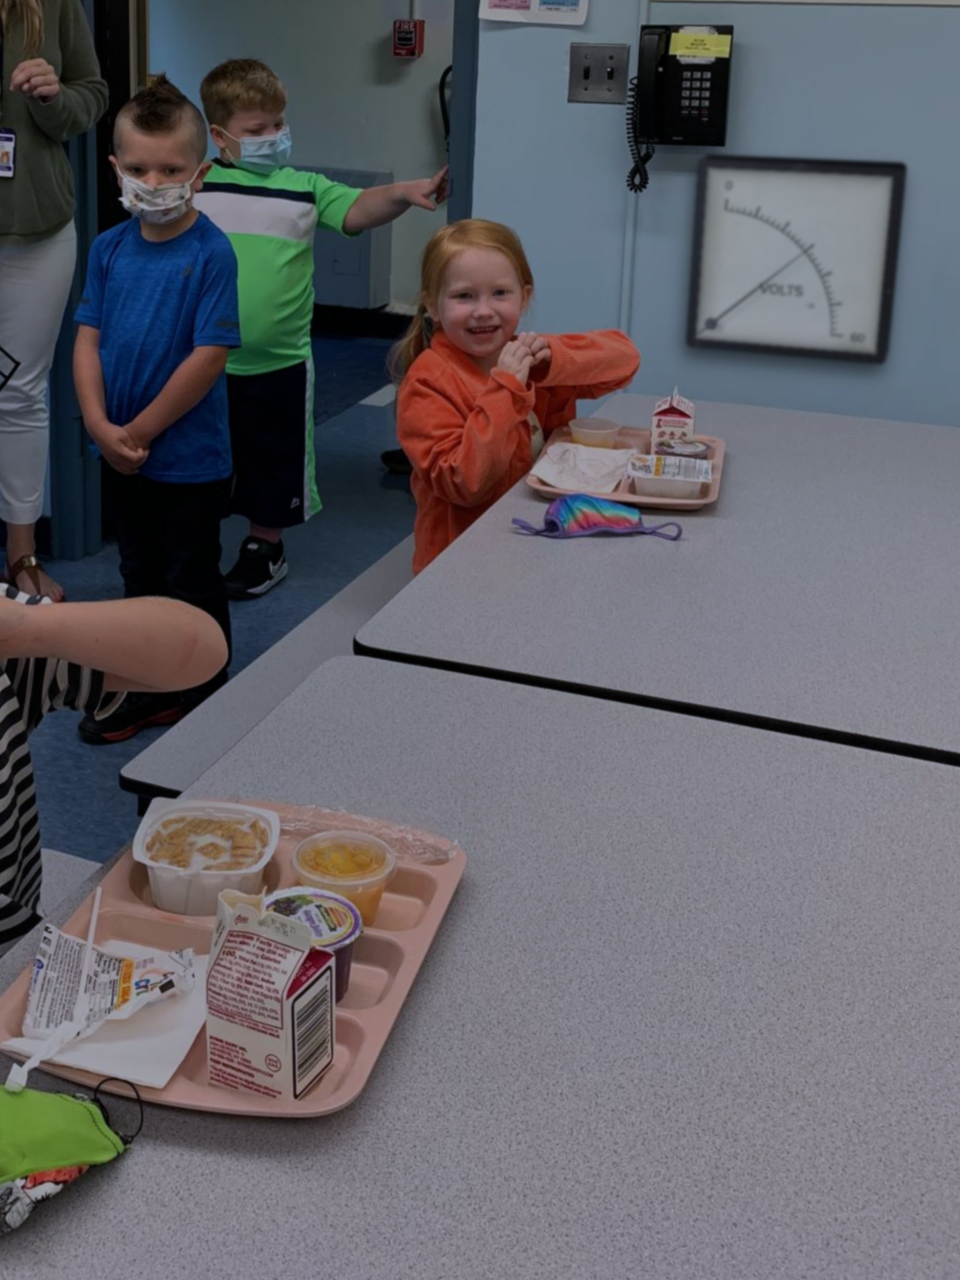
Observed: 30 V
